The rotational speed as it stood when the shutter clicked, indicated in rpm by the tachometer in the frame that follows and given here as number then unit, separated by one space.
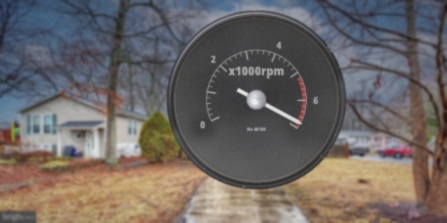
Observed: 6800 rpm
